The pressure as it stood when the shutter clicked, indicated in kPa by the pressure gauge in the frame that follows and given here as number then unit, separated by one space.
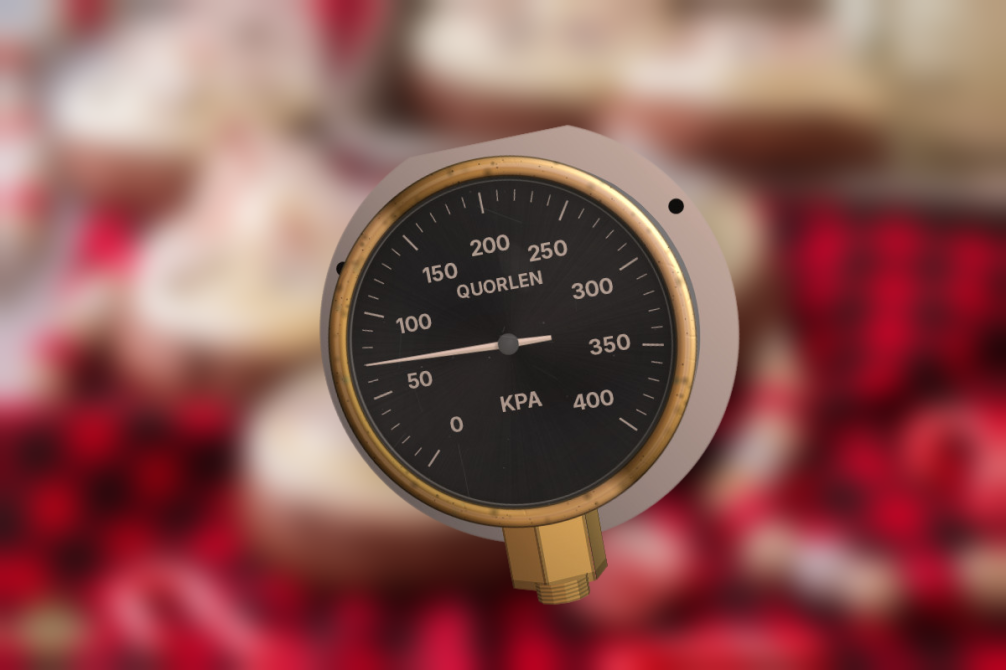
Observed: 70 kPa
